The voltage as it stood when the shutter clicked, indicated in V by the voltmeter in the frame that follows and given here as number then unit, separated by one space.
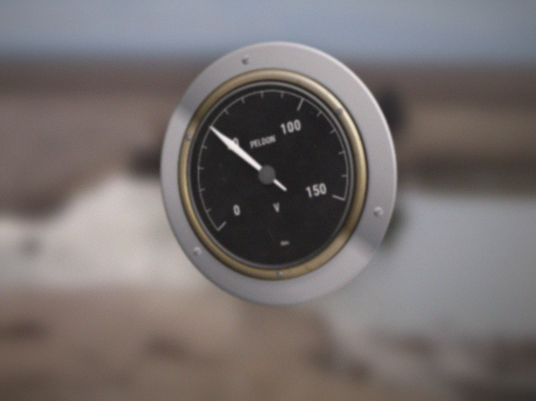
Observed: 50 V
